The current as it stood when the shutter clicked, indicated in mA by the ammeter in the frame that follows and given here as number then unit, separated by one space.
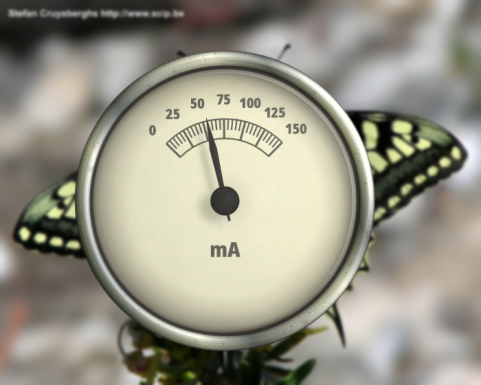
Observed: 55 mA
